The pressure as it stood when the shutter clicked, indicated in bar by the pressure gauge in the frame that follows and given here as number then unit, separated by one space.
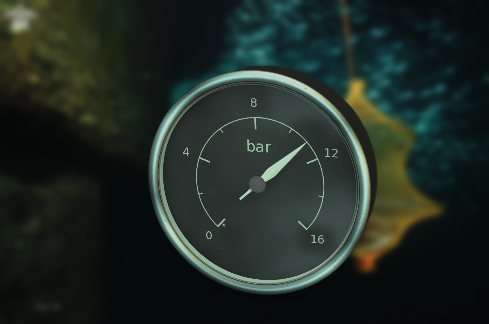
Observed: 11 bar
